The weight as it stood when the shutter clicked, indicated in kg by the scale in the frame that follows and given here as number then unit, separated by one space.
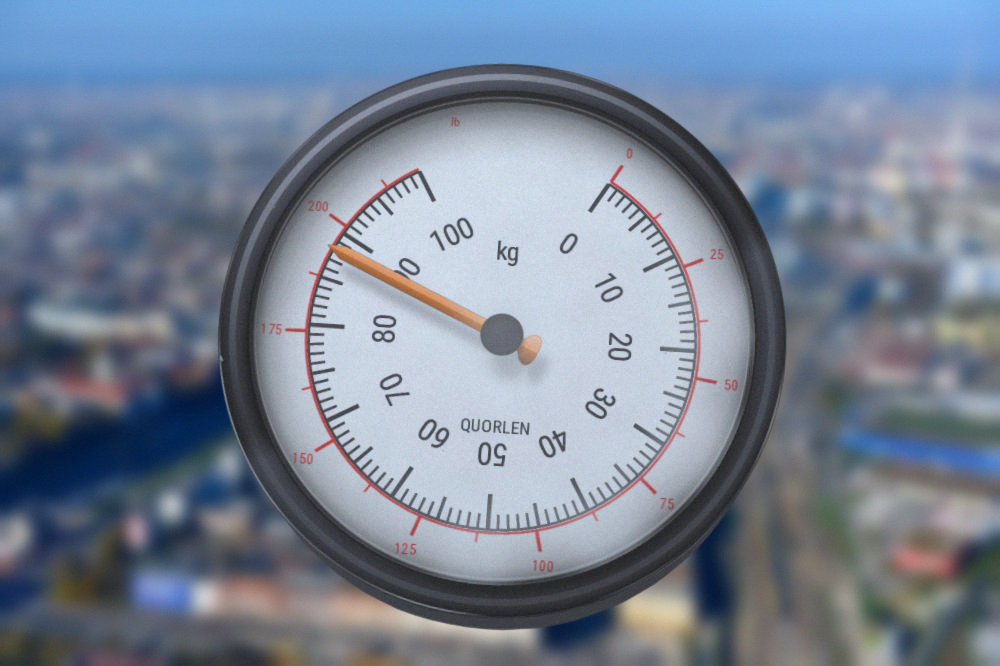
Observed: 88 kg
